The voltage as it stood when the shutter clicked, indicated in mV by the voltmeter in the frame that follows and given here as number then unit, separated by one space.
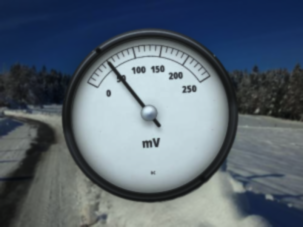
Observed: 50 mV
